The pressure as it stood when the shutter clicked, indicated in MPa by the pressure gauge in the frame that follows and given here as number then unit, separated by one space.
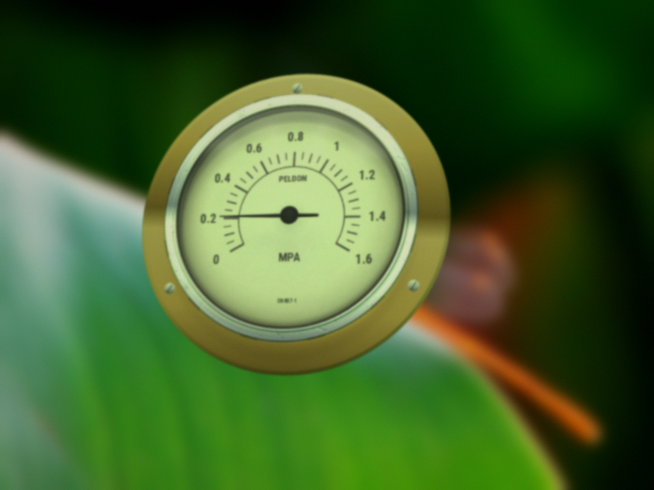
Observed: 0.2 MPa
